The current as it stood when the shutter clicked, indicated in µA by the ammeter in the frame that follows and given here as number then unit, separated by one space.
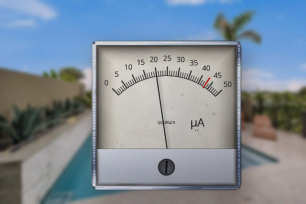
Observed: 20 µA
